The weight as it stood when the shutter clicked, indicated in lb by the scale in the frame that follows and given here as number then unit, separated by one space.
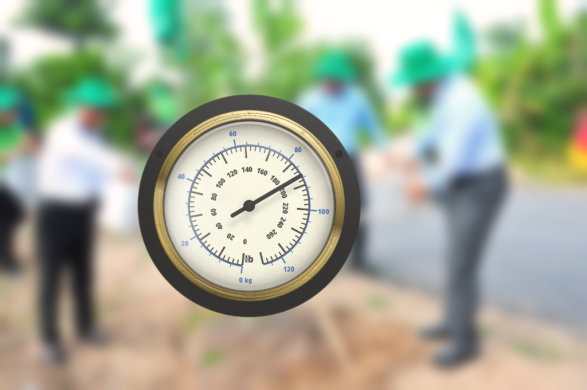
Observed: 192 lb
